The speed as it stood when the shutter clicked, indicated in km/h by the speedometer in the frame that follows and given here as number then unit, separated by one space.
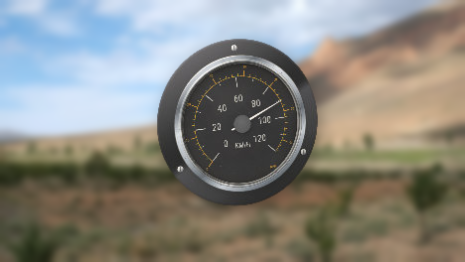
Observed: 90 km/h
